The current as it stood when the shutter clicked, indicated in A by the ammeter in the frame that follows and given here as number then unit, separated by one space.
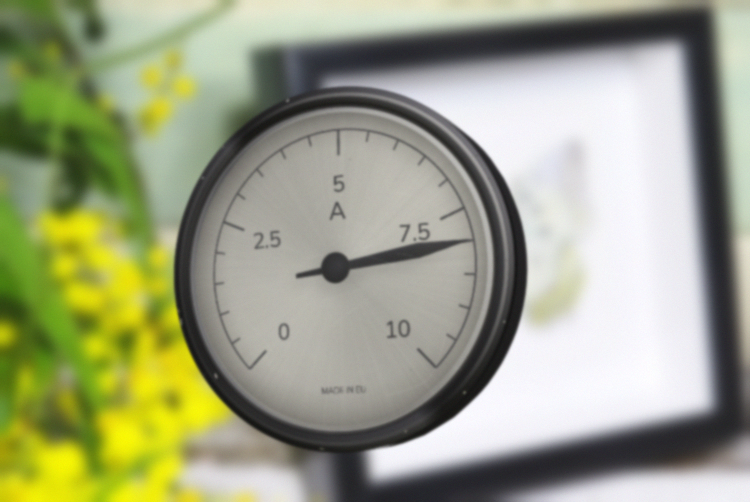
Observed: 8 A
